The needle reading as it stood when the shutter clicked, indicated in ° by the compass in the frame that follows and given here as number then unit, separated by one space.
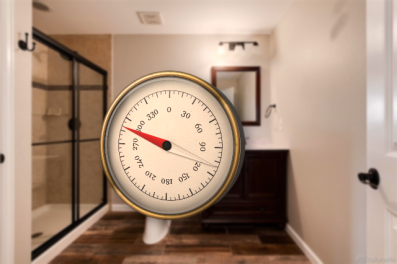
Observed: 290 °
